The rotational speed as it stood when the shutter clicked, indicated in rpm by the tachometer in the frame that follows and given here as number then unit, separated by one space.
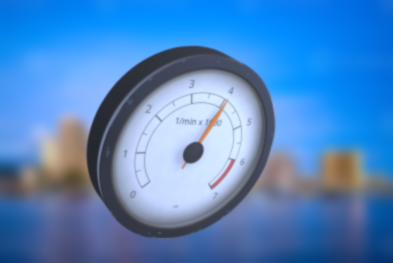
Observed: 4000 rpm
